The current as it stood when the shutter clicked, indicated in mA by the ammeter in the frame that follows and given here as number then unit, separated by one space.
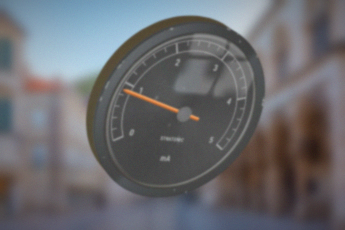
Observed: 0.9 mA
